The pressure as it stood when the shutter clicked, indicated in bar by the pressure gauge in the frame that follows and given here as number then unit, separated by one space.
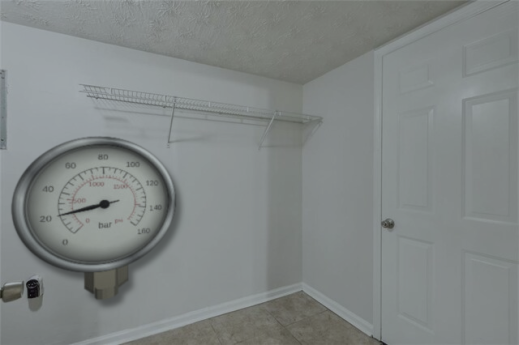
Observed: 20 bar
